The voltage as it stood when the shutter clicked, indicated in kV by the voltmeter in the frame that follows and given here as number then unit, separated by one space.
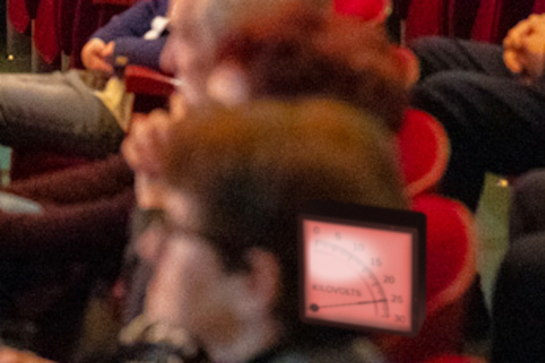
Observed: 25 kV
